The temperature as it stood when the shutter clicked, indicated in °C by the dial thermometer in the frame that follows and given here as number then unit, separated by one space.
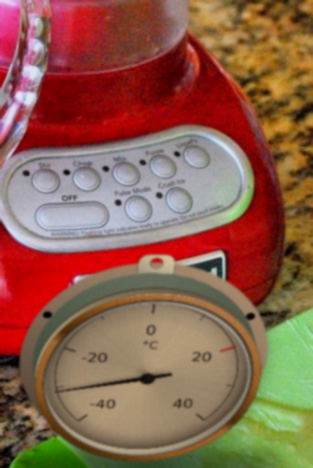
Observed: -30 °C
